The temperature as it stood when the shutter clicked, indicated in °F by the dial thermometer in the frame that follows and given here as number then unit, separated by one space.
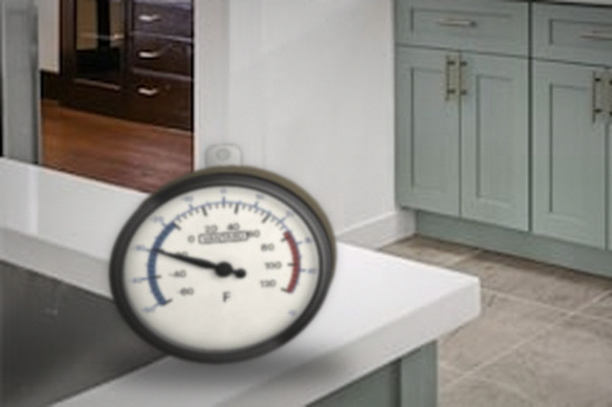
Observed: -20 °F
